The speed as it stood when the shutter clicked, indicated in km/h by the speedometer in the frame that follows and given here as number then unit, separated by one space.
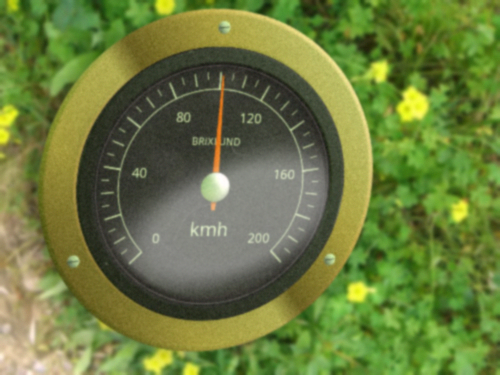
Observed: 100 km/h
